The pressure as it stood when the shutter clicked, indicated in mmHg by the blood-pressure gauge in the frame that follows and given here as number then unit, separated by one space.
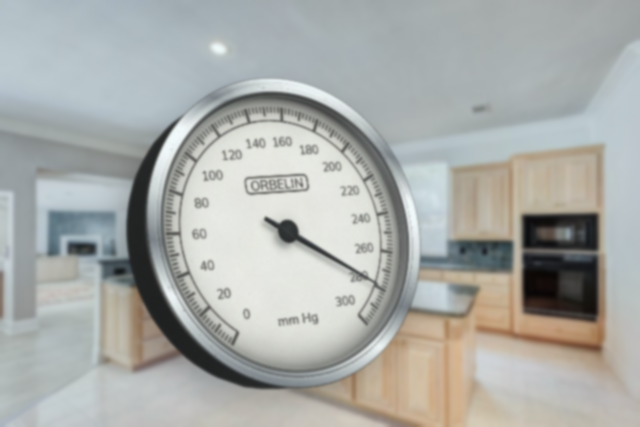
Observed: 280 mmHg
